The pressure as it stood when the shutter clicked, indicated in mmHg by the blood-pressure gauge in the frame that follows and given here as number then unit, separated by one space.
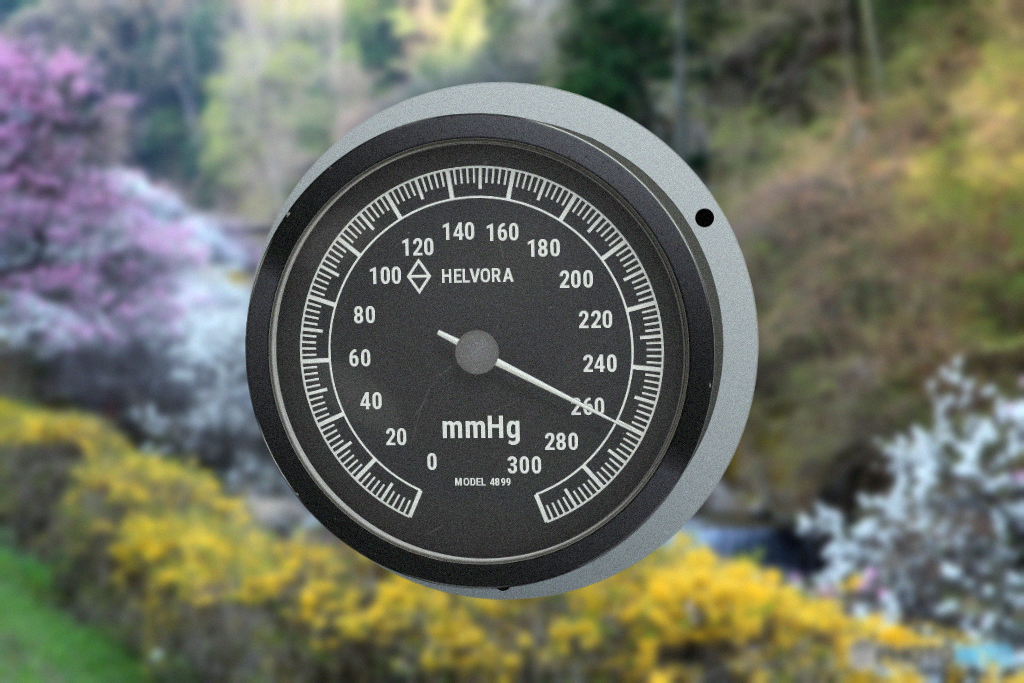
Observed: 260 mmHg
